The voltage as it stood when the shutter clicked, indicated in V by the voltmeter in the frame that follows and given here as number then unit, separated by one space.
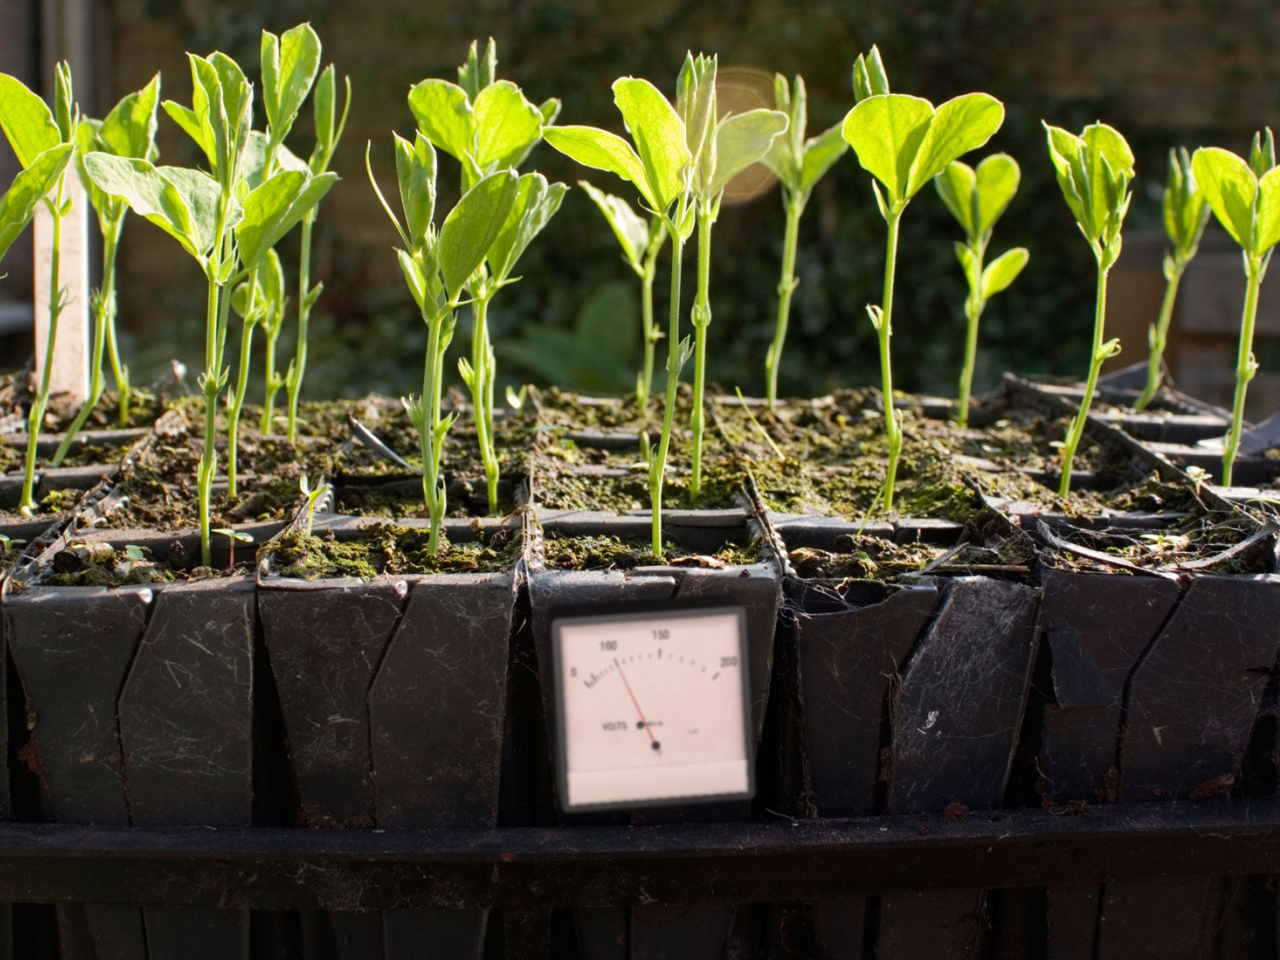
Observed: 100 V
